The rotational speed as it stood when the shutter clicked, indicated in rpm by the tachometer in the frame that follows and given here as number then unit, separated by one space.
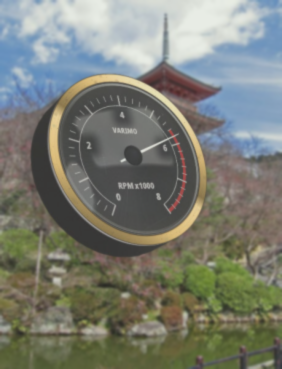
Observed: 5800 rpm
